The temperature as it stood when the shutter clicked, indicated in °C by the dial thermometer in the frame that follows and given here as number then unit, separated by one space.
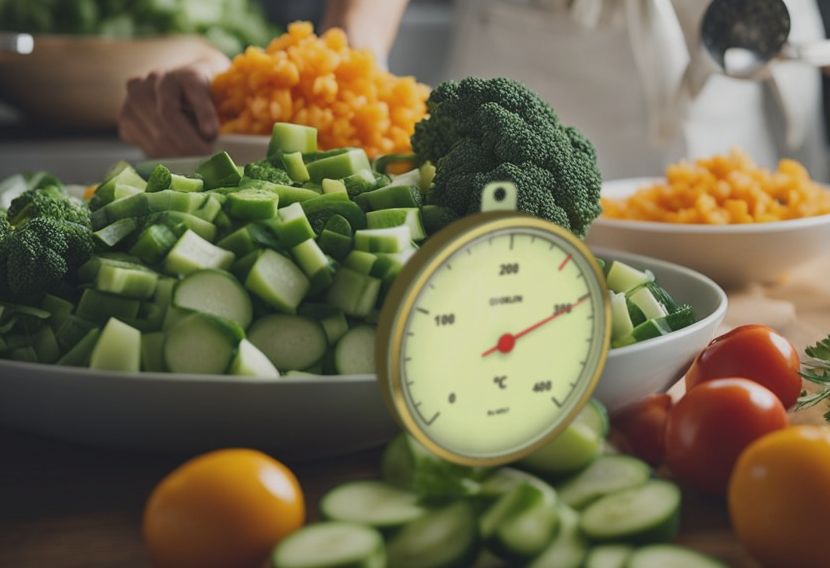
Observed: 300 °C
